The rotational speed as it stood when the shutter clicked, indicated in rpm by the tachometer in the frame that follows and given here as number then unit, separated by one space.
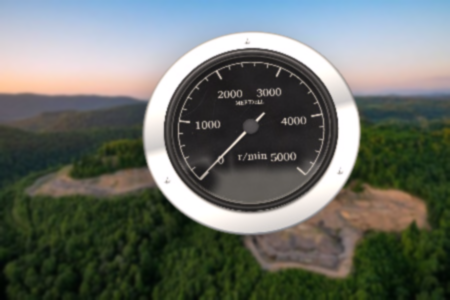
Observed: 0 rpm
